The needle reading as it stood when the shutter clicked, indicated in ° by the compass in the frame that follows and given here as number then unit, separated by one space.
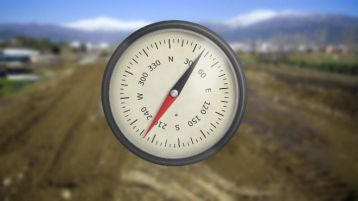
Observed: 220 °
